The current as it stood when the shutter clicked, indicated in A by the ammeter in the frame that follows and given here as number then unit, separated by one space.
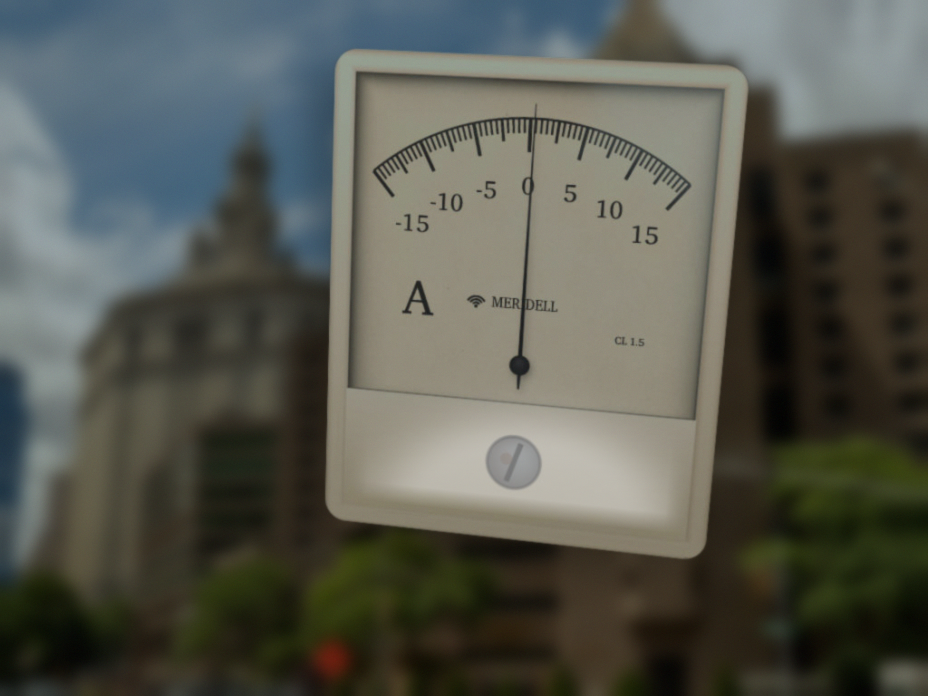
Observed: 0.5 A
